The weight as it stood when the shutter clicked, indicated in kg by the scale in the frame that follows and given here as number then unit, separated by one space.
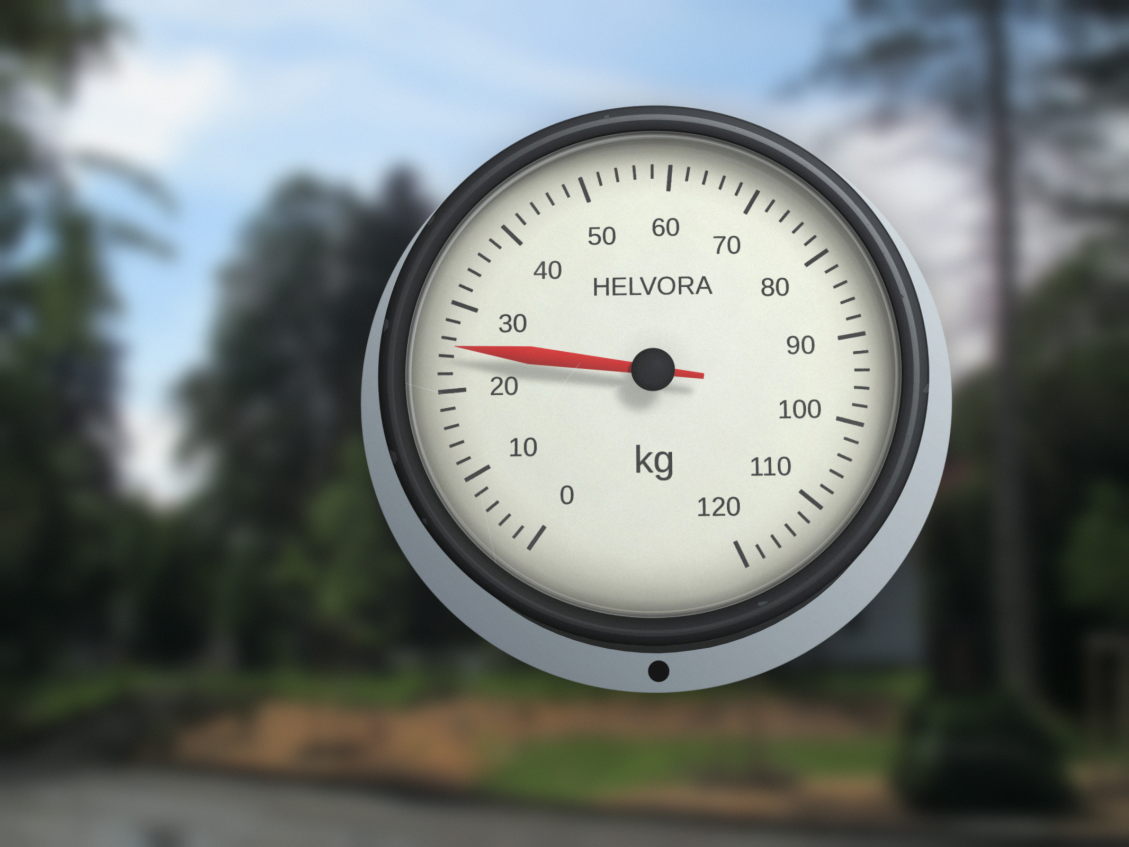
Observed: 25 kg
